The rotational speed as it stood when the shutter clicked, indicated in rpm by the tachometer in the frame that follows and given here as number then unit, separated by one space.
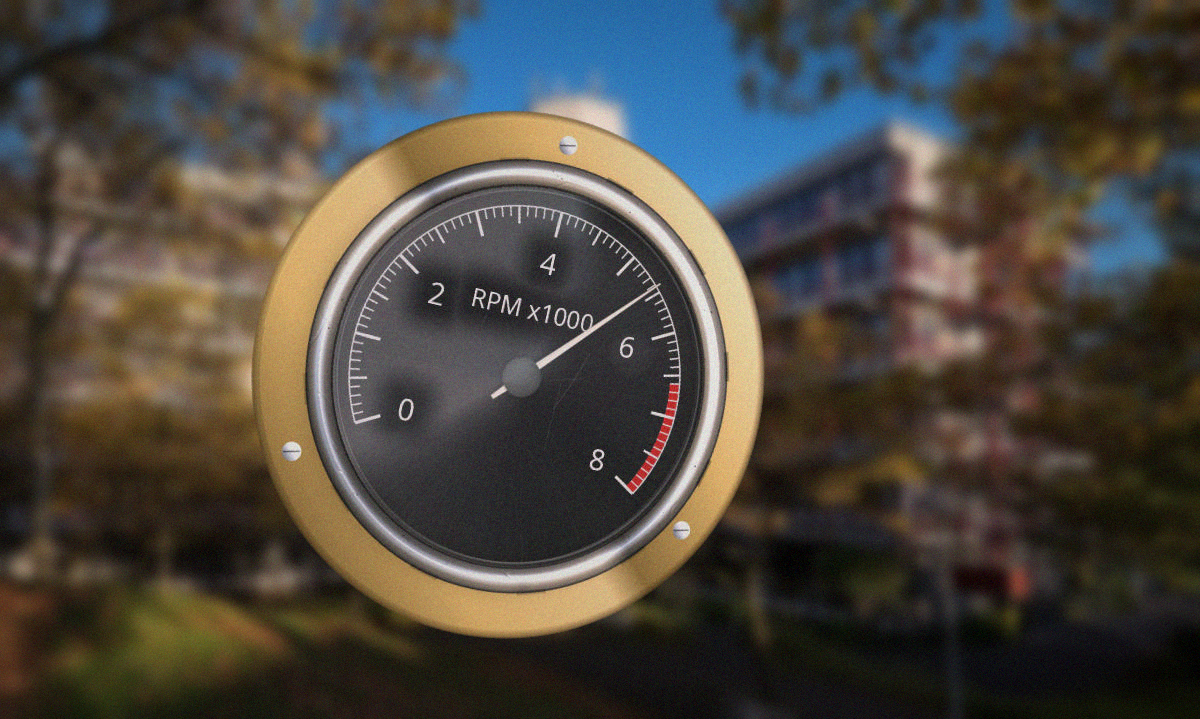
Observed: 5400 rpm
